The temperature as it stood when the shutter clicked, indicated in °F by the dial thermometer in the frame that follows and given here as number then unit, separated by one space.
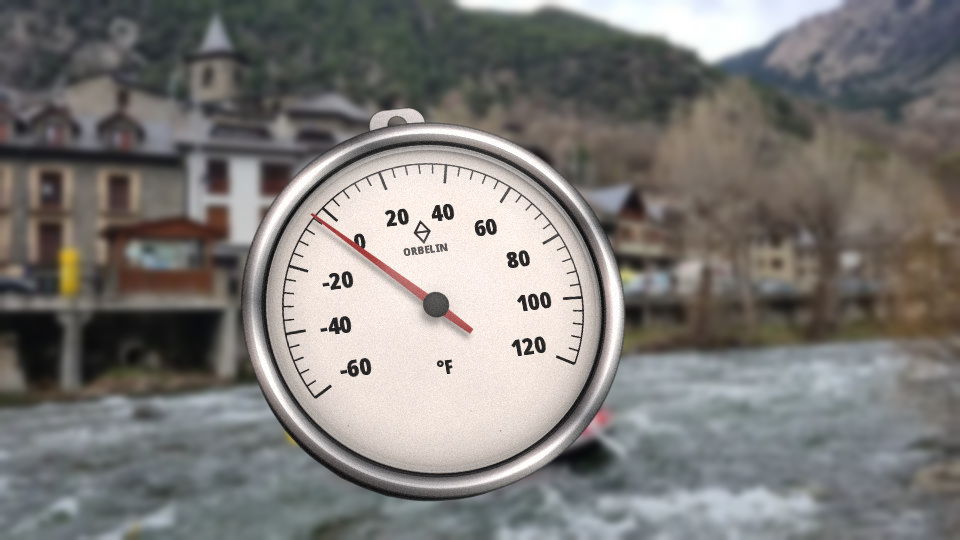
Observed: -4 °F
